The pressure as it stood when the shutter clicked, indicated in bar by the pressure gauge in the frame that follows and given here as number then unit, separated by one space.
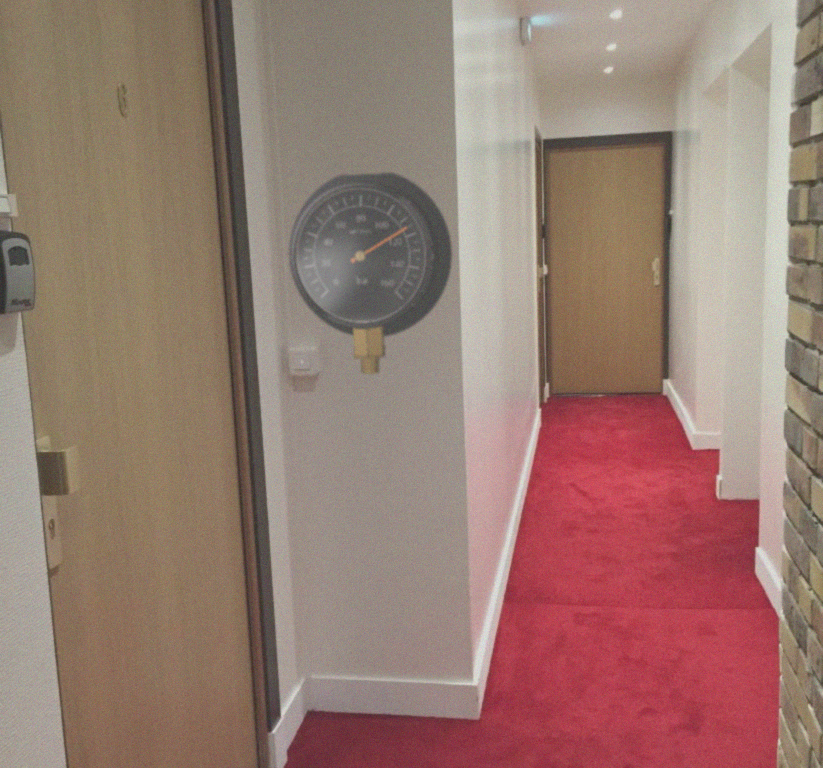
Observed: 115 bar
